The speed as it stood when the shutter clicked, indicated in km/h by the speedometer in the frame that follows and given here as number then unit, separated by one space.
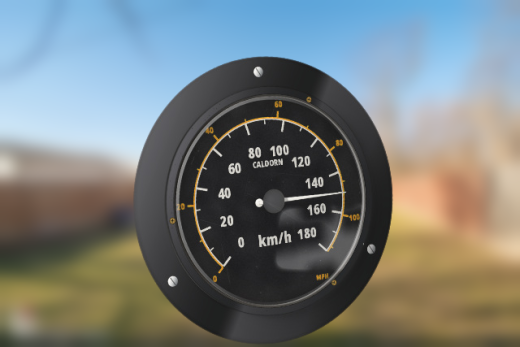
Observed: 150 km/h
